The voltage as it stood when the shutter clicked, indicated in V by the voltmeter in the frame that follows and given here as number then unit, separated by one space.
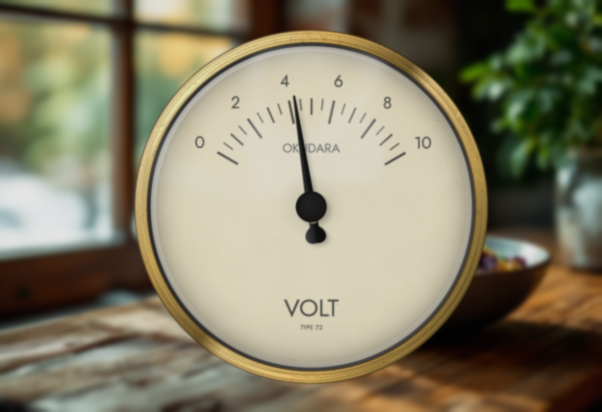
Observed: 4.25 V
